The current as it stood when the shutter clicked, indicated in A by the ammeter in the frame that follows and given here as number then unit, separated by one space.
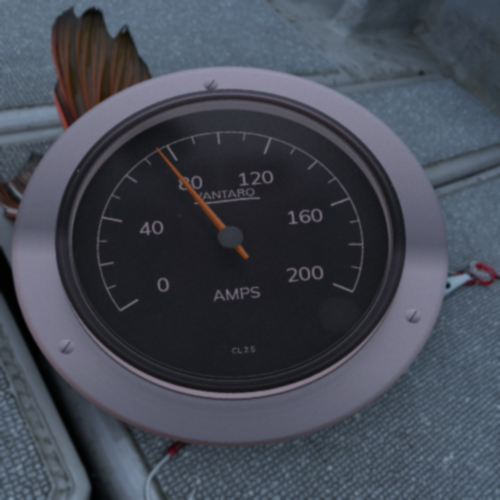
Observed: 75 A
